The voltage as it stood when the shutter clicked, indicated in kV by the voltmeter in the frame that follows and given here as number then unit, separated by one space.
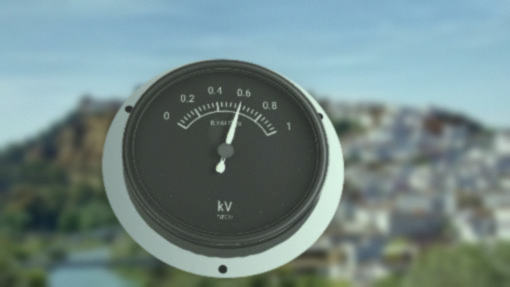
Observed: 0.6 kV
